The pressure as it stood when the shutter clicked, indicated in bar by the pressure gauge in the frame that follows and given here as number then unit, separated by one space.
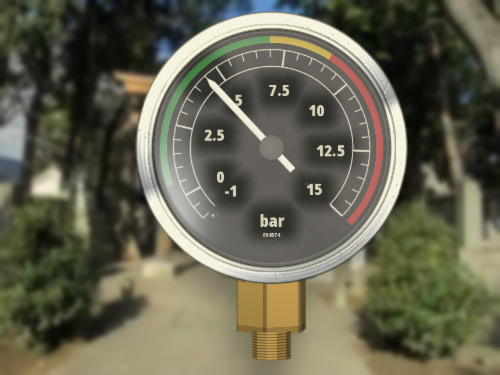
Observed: 4.5 bar
